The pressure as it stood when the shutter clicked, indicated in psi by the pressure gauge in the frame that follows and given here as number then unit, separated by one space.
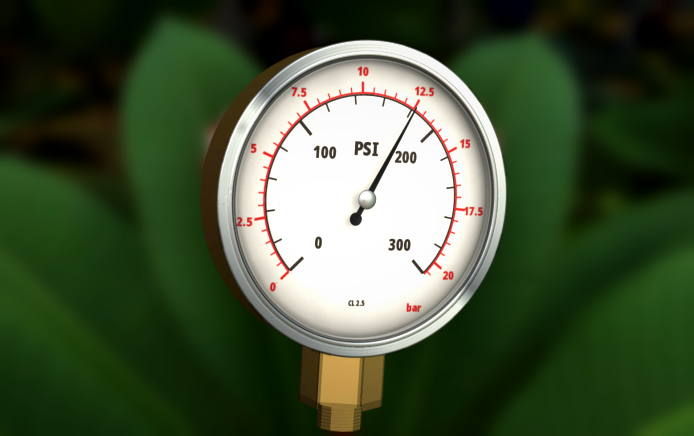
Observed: 180 psi
